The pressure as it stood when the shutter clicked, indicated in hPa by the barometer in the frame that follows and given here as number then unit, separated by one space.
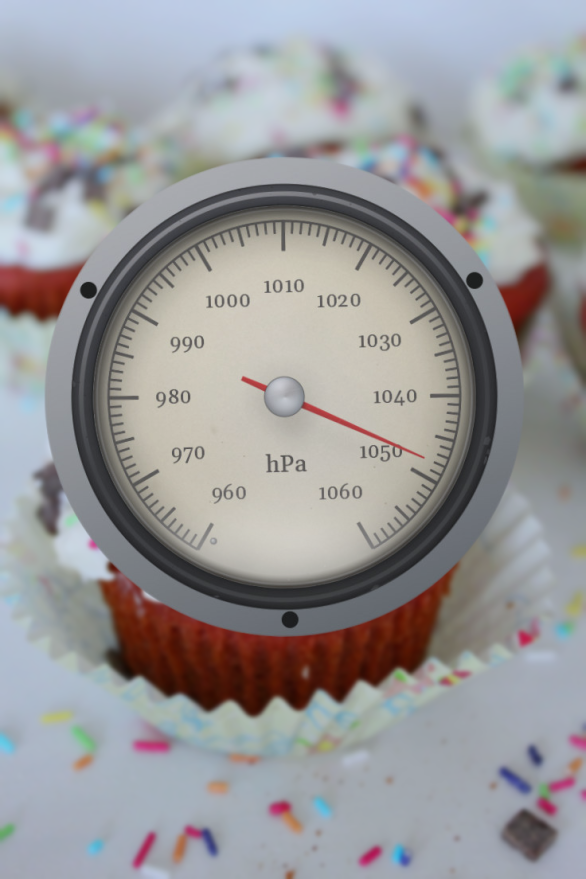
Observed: 1048 hPa
